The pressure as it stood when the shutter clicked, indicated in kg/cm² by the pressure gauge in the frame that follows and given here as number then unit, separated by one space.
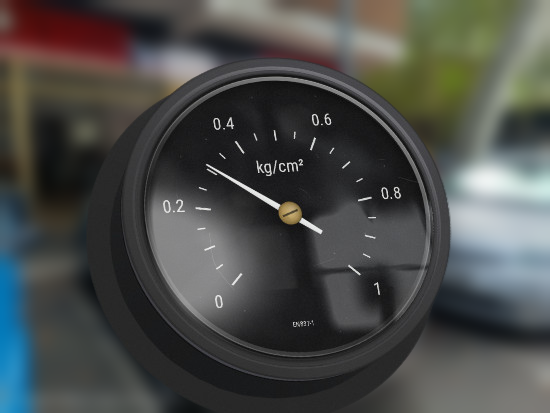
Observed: 0.3 kg/cm²
